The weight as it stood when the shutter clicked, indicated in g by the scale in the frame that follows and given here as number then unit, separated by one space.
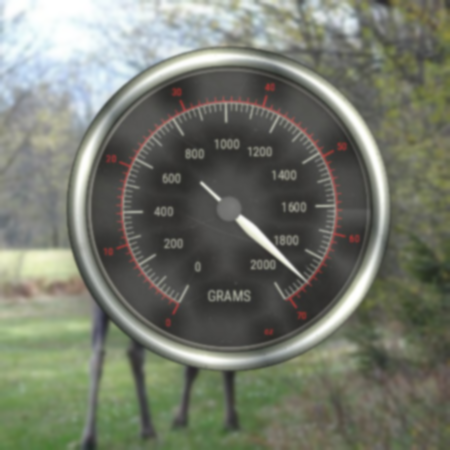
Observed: 1900 g
